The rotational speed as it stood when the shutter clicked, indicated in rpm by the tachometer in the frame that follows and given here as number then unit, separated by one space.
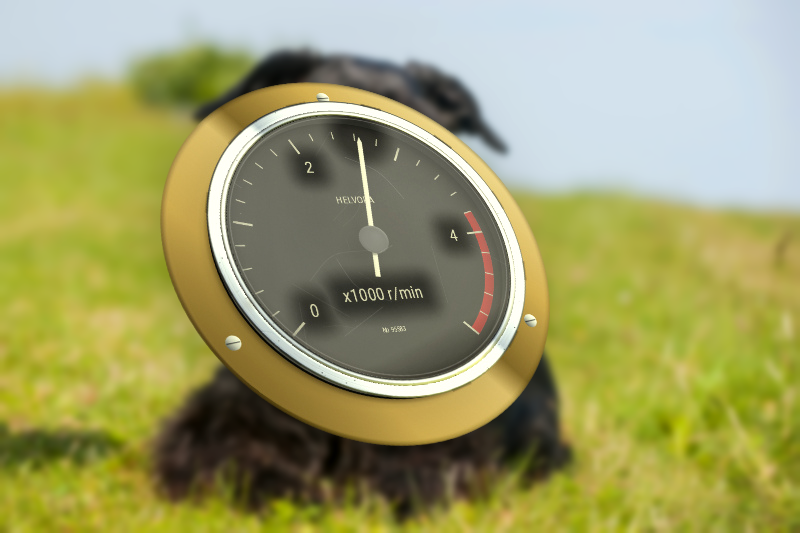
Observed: 2600 rpm
